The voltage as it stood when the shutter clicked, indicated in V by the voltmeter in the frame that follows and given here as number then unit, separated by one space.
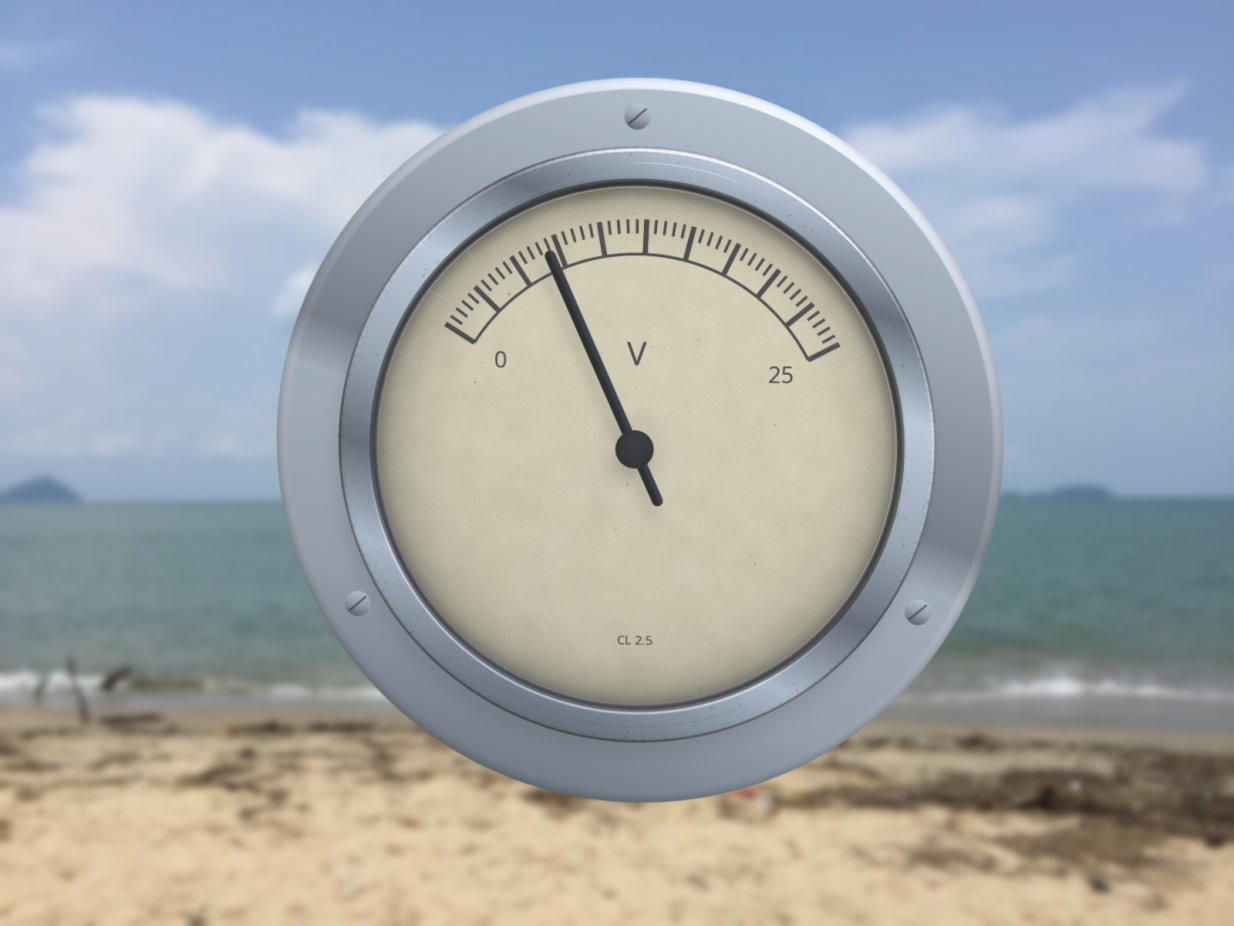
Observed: 7 V
